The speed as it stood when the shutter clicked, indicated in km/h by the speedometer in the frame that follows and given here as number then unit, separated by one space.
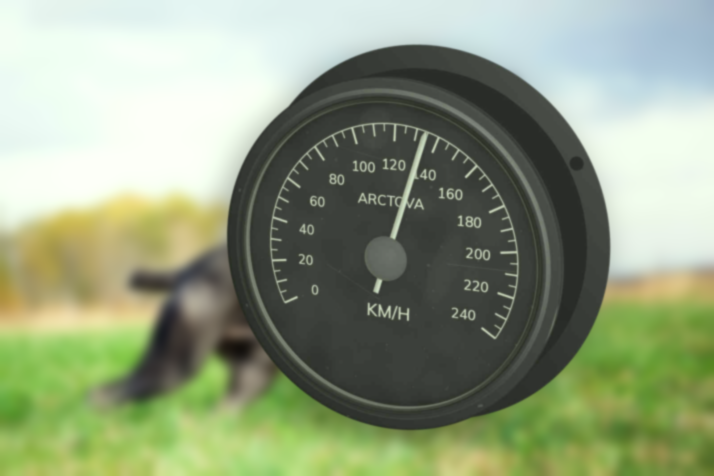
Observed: 135 km/h
